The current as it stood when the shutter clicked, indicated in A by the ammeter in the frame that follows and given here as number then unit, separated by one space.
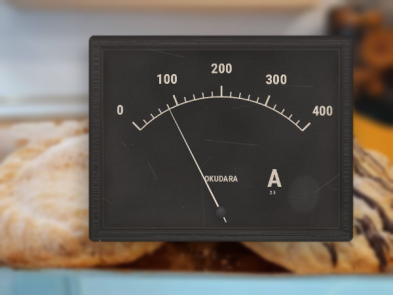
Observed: 80 A
